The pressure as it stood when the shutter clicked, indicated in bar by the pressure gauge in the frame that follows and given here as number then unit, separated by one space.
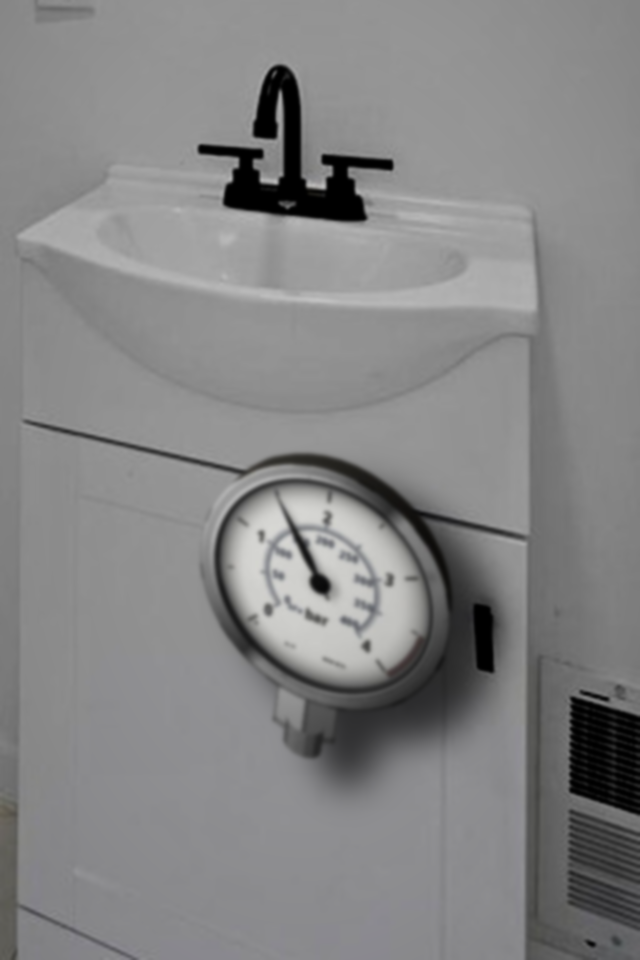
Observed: 1.5 bar
